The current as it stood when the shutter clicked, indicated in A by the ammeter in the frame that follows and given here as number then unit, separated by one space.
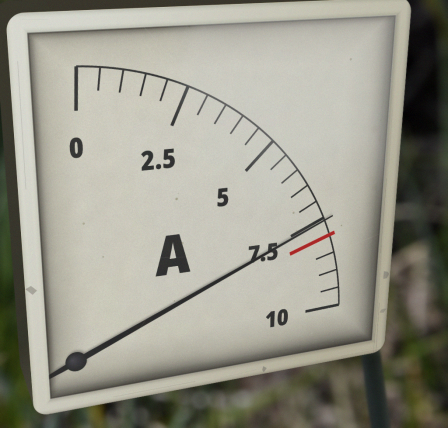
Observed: 7.5 A
